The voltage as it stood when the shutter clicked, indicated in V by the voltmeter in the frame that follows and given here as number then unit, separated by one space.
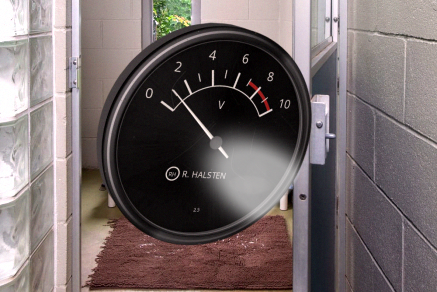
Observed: 1 V
